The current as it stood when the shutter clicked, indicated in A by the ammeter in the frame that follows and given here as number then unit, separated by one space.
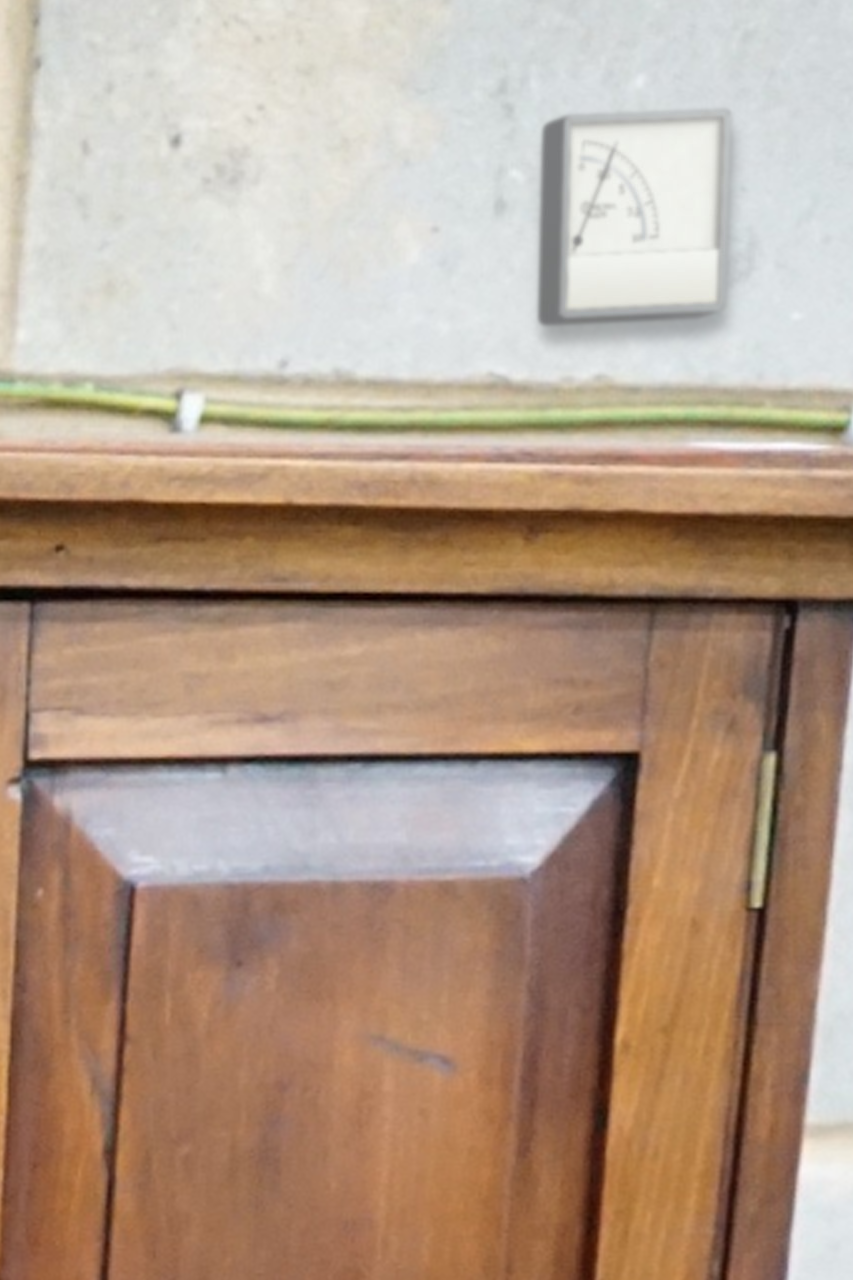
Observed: 2.5 A
